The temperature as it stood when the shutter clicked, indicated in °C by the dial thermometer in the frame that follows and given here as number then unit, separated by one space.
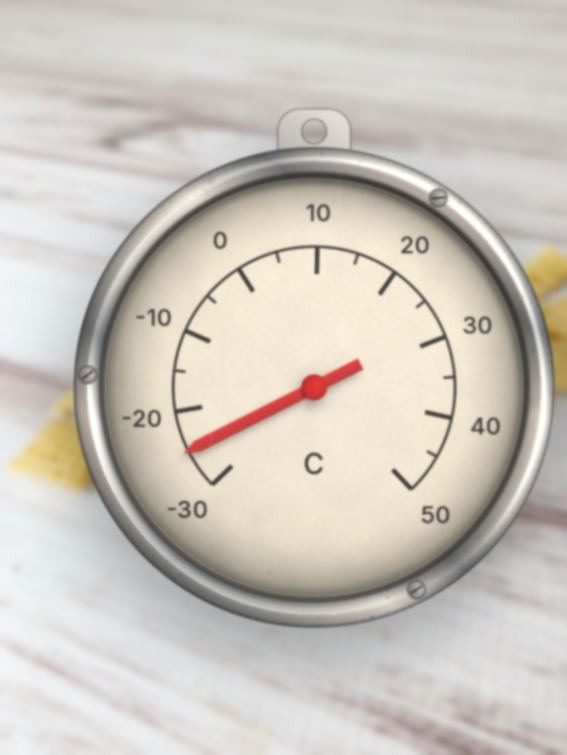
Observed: -25 °C
